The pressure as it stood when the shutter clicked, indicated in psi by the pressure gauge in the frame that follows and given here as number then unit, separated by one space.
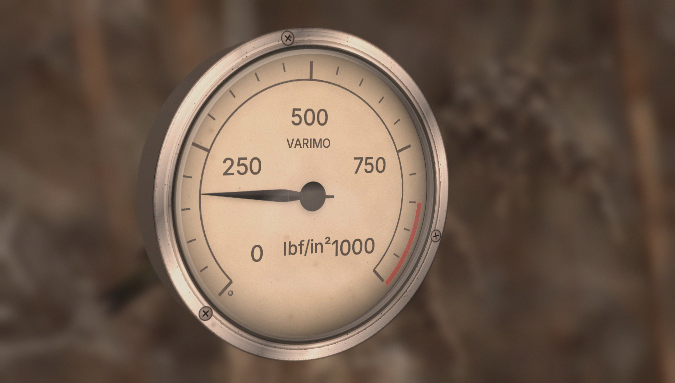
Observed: 175 psi
